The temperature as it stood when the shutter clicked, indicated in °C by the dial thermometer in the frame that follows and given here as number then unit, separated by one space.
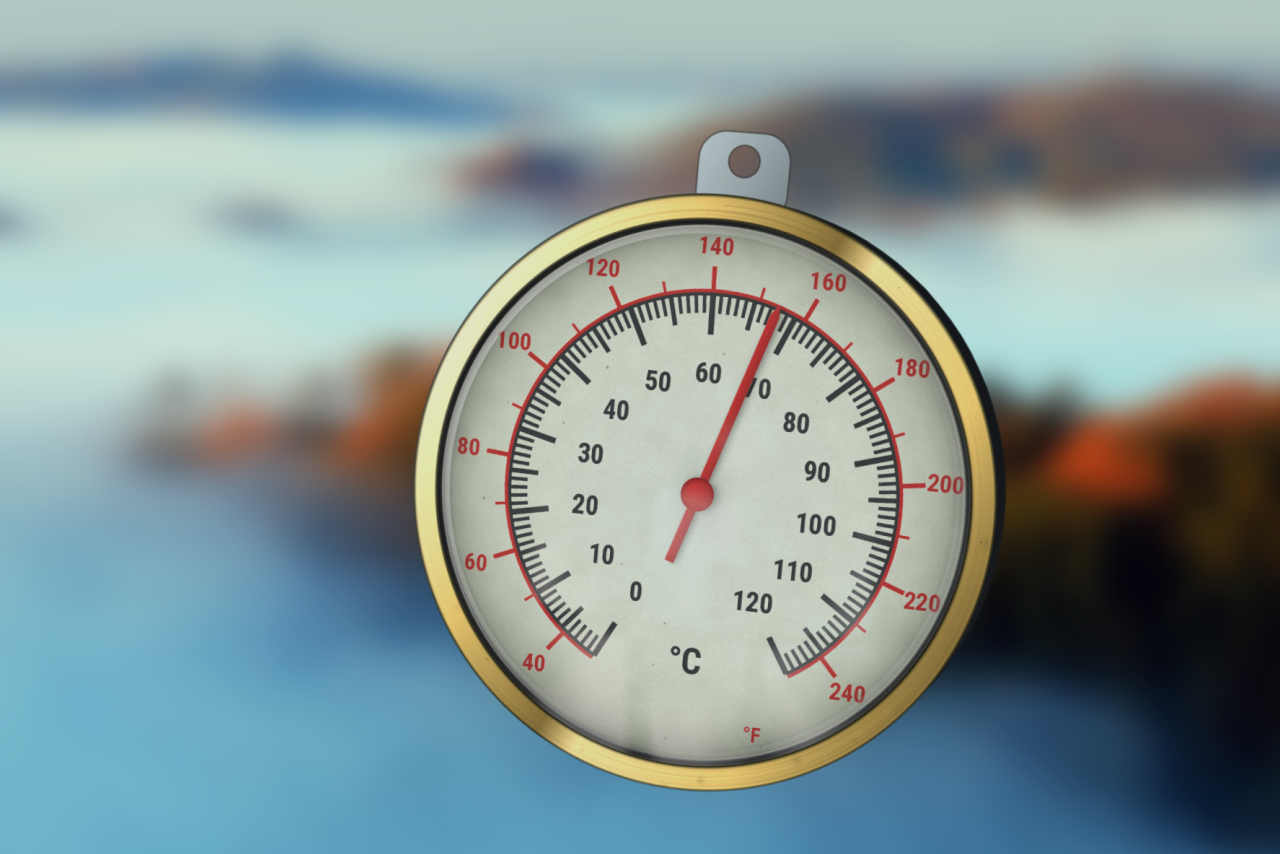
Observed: 68 °C
